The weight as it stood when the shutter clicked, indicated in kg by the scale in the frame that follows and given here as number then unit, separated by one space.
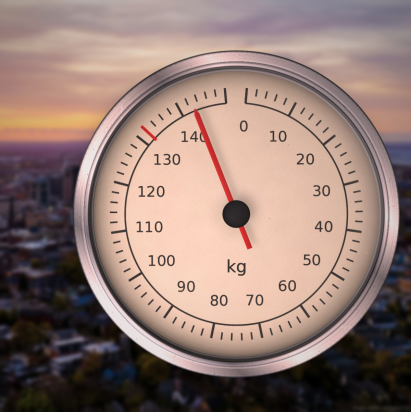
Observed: 143 kg
